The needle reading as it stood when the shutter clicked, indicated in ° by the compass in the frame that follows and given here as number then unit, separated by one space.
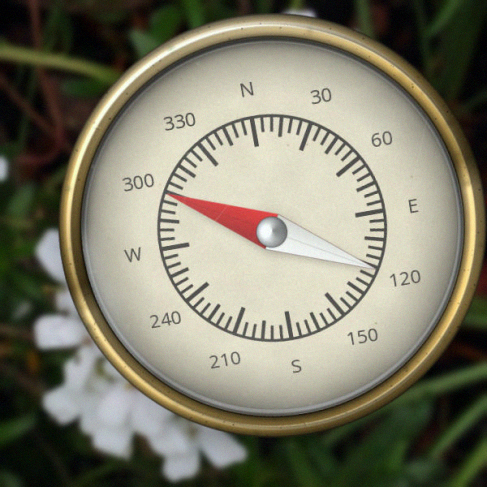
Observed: 300 °
